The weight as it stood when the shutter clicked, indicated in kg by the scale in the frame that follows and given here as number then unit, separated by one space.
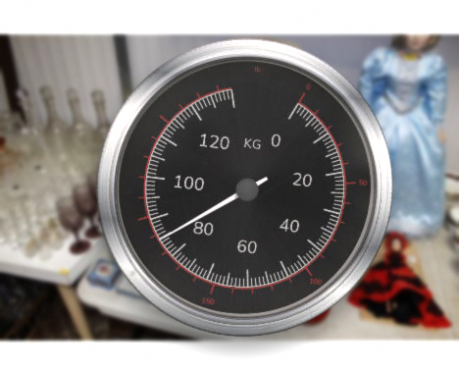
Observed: 85 kg
